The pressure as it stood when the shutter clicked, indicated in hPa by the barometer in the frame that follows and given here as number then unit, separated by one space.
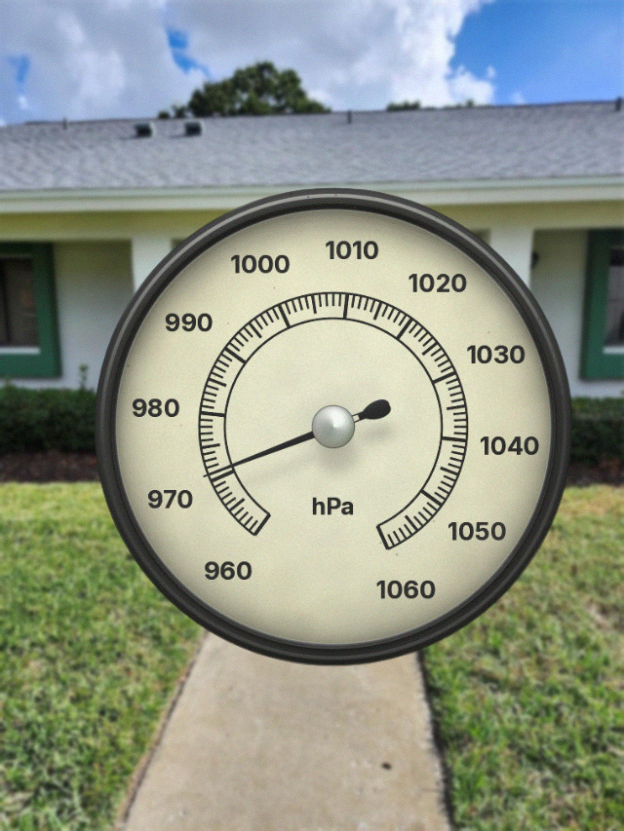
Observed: 971 hPa
